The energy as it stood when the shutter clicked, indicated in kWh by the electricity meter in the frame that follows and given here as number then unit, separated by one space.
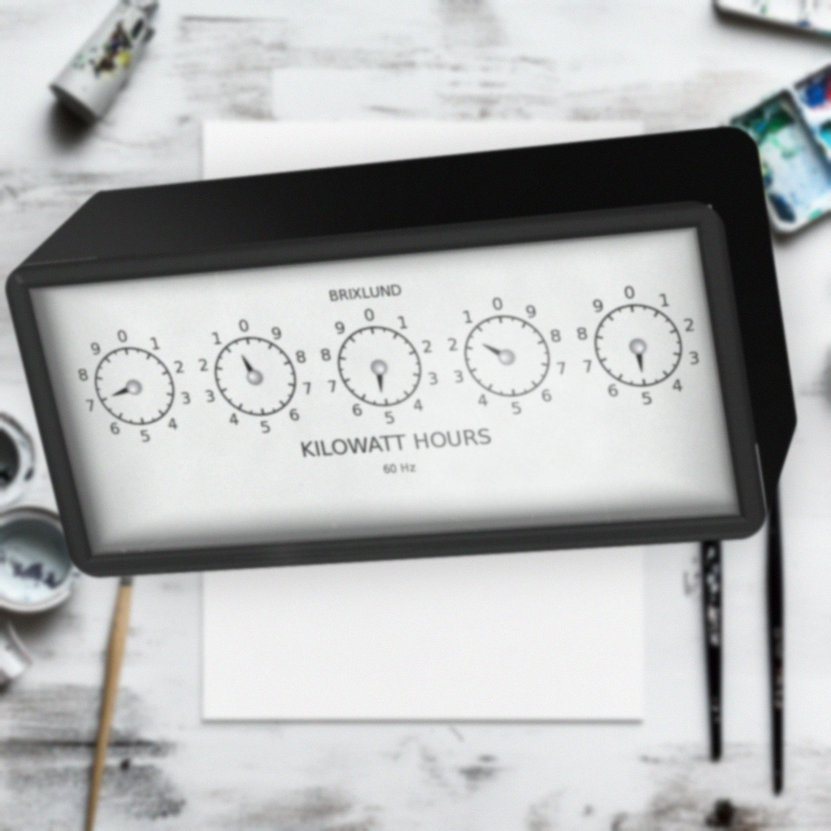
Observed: 70515 kWh
